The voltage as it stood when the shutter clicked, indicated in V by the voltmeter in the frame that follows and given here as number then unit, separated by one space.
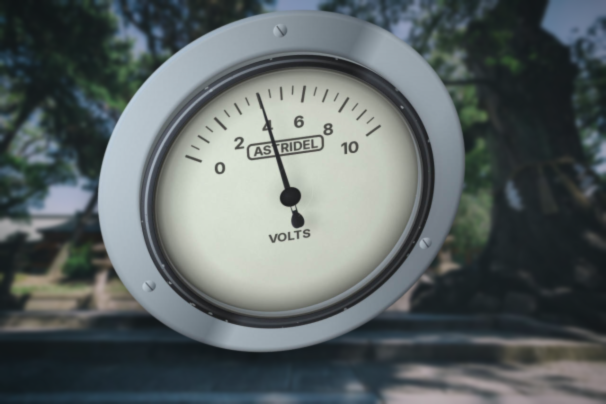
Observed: 4 V
